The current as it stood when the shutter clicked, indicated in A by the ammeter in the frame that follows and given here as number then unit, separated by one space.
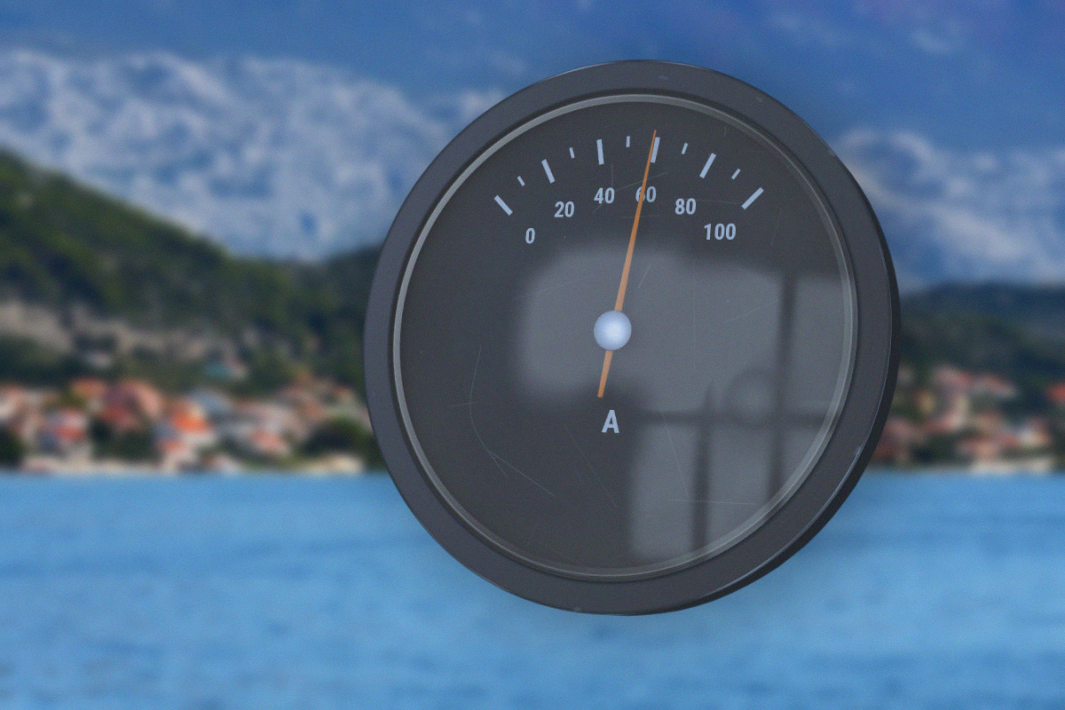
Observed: 60 A
